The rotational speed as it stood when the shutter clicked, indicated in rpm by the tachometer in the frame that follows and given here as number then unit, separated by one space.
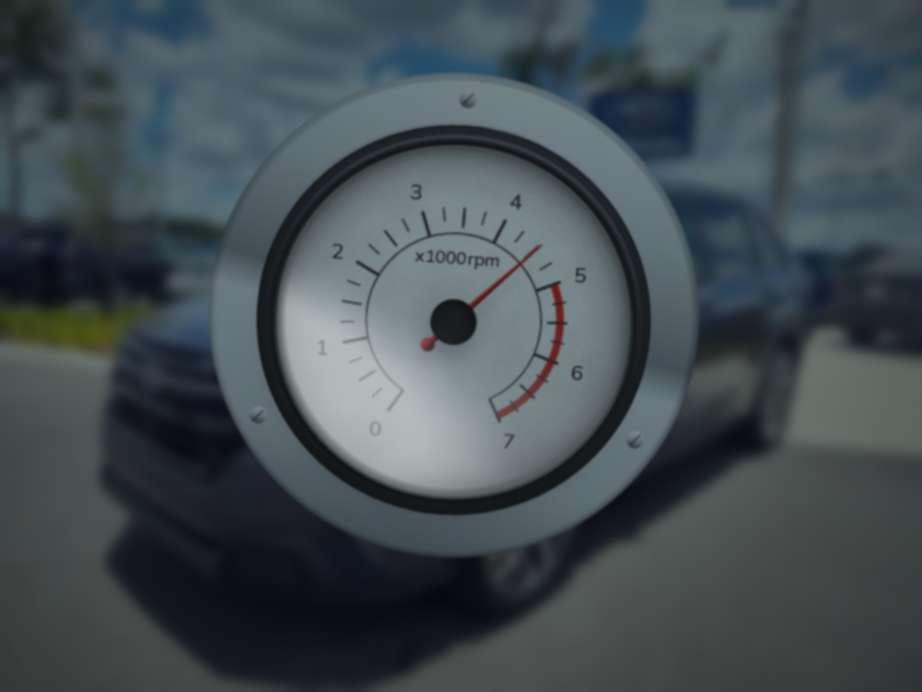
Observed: 4500 rpm
